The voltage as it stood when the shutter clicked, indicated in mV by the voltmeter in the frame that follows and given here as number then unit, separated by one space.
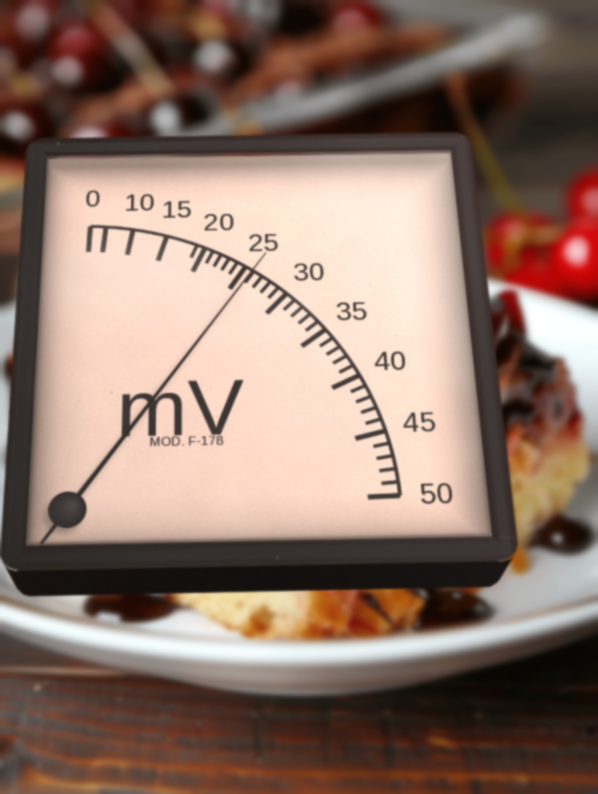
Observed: 26 mV
